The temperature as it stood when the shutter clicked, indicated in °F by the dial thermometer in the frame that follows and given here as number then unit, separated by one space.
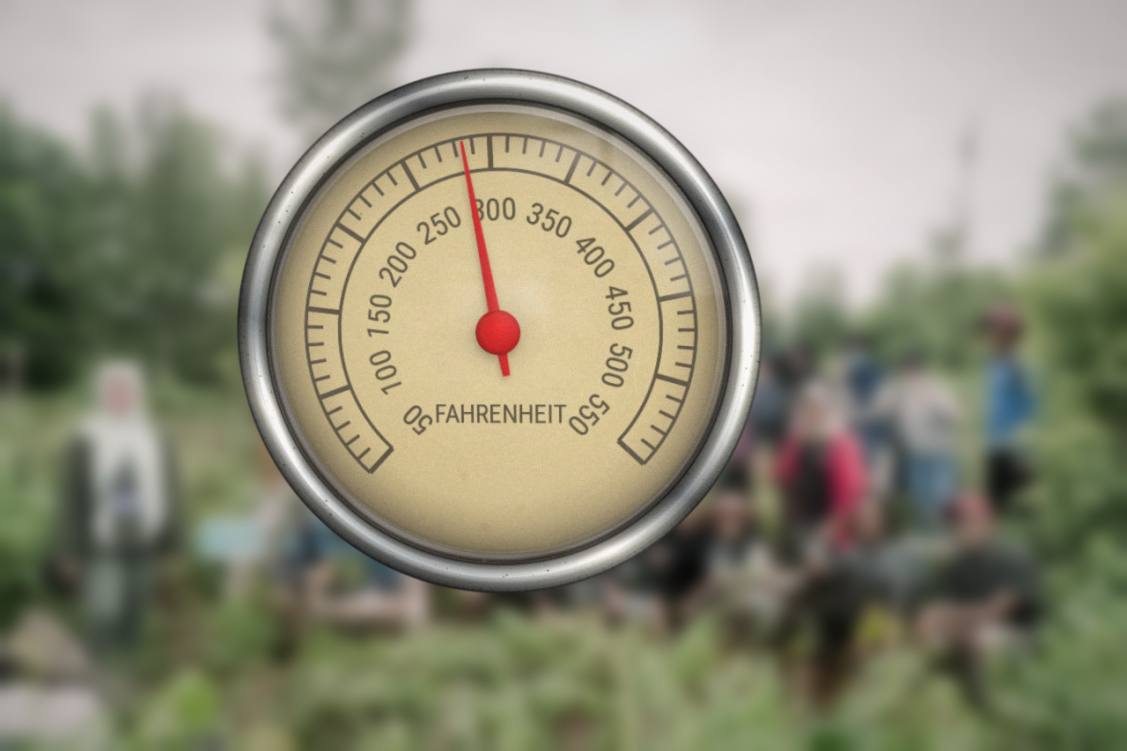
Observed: 285 °F
